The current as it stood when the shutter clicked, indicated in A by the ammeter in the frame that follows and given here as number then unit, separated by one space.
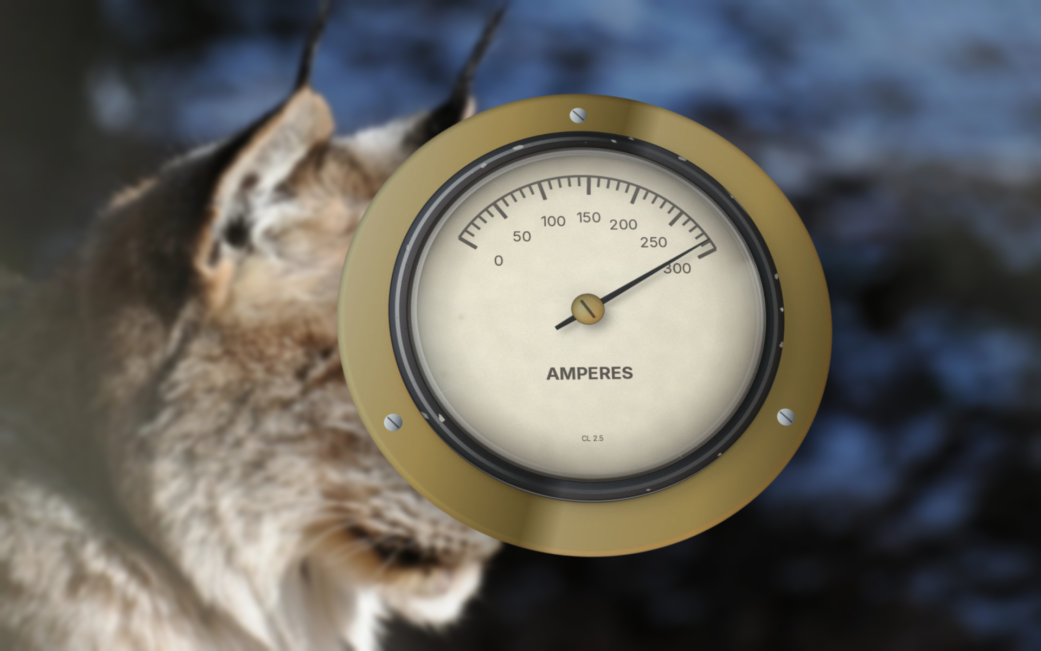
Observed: 290 A
